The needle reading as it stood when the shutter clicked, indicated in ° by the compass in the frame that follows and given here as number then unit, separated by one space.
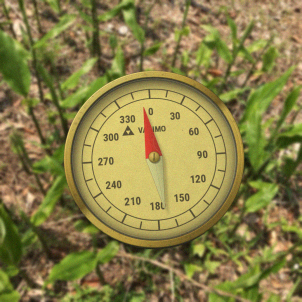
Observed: 352.5 °
